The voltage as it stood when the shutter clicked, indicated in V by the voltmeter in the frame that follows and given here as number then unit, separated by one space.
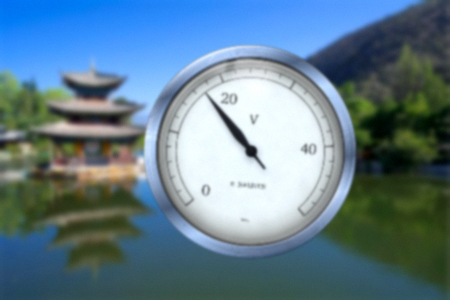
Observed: 17 V
